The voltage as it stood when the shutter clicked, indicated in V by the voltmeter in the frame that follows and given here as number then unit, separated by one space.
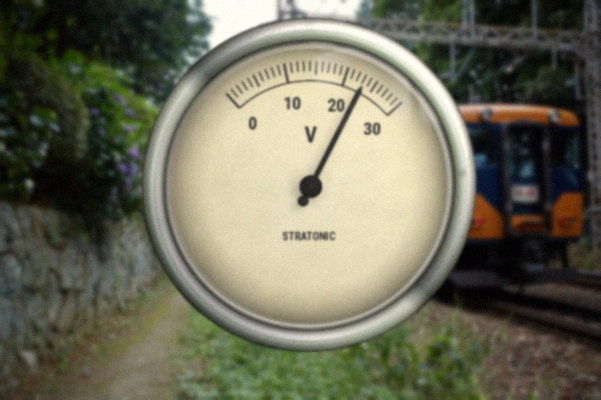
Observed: 23 V
